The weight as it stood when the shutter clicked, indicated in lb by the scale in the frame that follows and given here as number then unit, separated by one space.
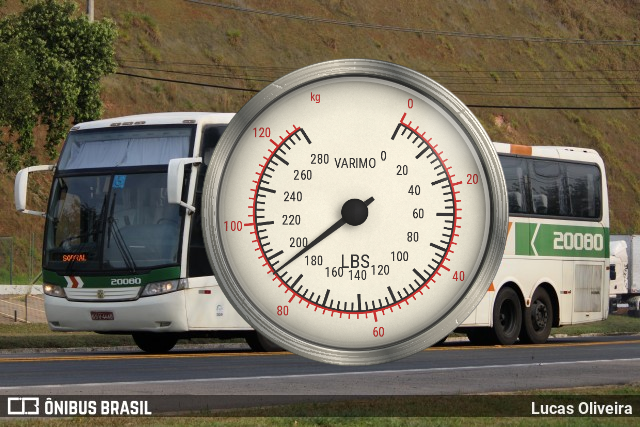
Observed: 192 lb
